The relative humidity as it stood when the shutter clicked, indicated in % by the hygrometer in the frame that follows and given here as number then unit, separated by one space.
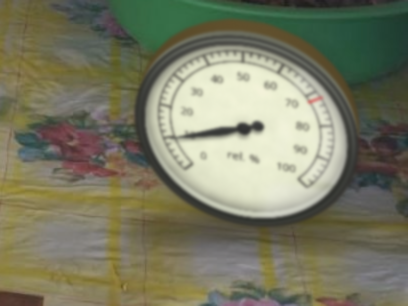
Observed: 10 %
